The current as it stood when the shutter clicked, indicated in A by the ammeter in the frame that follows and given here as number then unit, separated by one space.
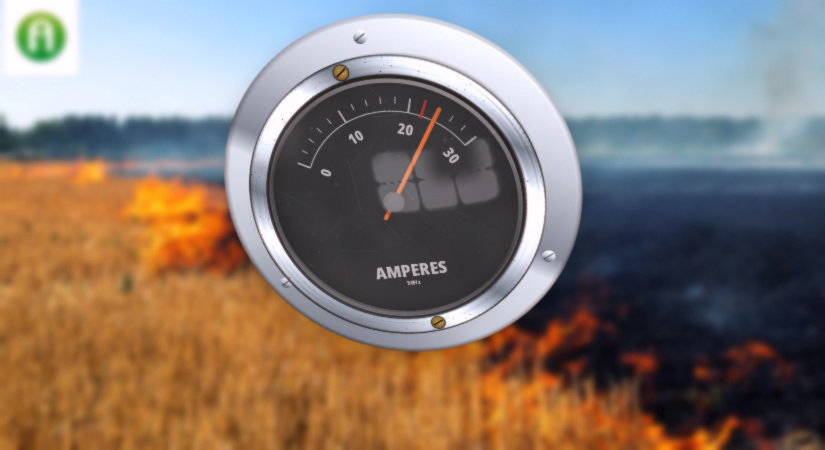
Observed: 24 A
